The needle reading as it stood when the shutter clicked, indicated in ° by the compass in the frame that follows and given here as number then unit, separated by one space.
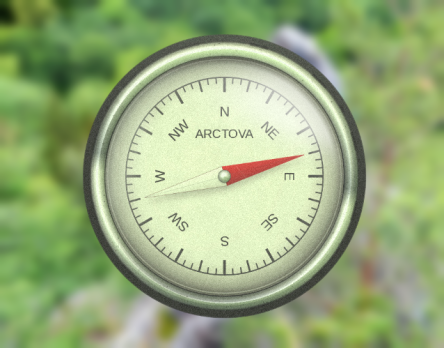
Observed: 75 °
